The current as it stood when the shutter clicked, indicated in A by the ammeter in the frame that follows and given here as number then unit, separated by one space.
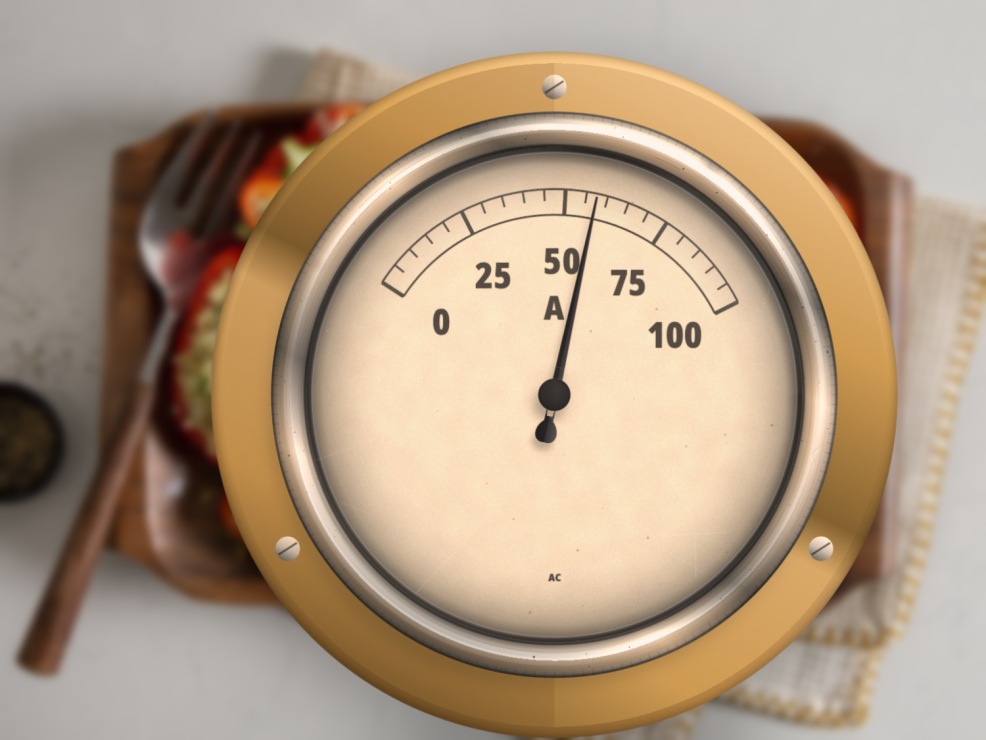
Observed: 57.5 A
